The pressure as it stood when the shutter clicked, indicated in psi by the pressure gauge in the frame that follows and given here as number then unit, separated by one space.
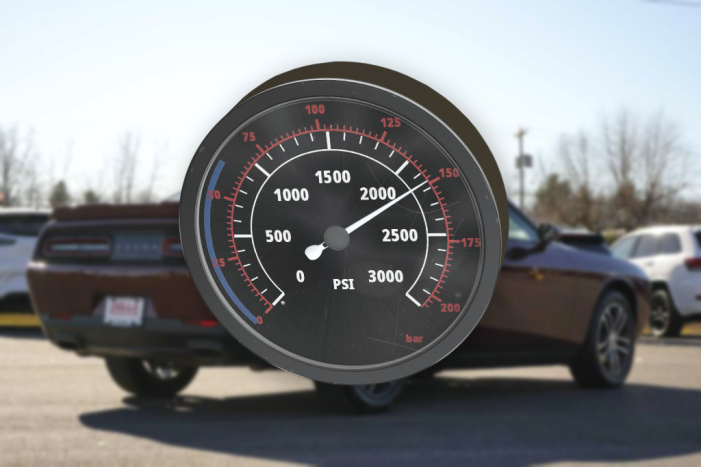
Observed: 2150 psi
